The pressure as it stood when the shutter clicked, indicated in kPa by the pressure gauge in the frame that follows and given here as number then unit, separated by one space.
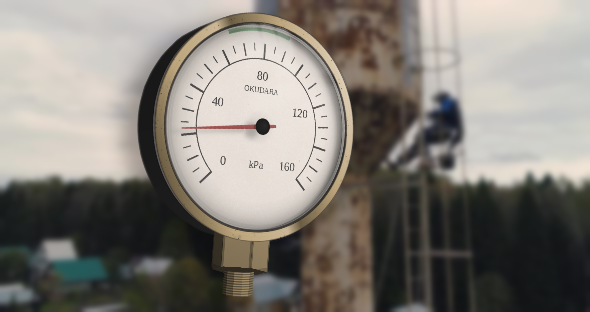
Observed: 22.5 kPa
